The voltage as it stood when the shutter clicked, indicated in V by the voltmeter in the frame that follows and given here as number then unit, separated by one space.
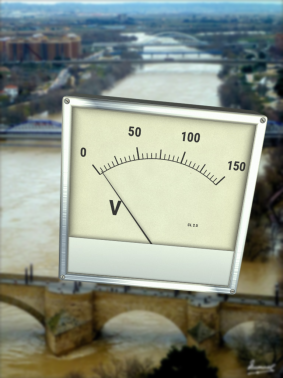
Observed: 5 V
